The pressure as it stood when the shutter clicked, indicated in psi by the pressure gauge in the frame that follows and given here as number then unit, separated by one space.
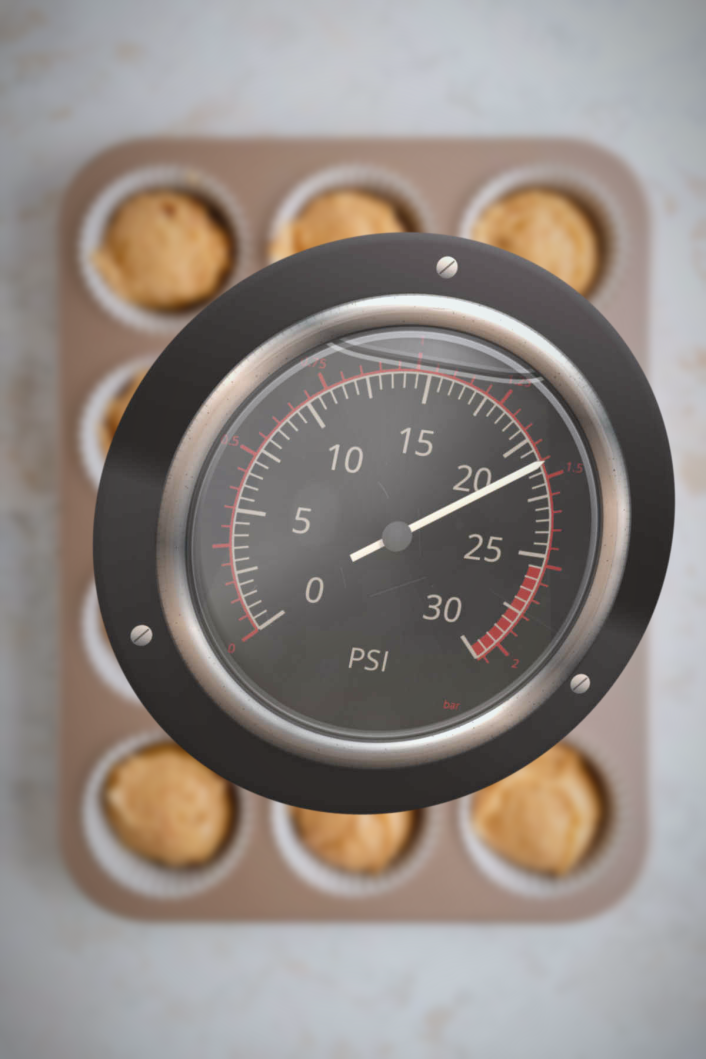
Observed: 21 psi
